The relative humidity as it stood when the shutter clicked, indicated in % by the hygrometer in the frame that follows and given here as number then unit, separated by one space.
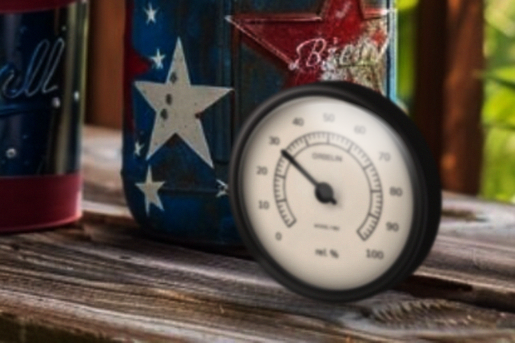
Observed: 30 %
